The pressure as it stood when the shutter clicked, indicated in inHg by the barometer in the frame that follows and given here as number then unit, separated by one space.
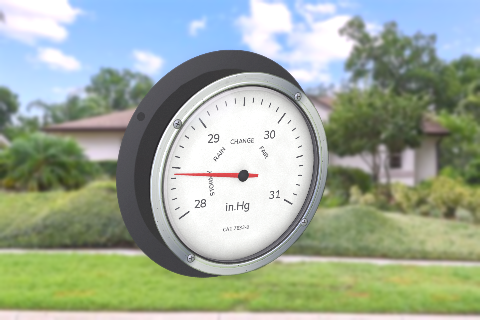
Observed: 28.45 inHg
